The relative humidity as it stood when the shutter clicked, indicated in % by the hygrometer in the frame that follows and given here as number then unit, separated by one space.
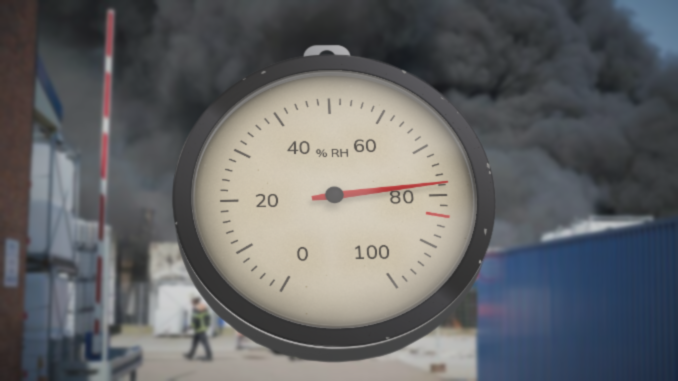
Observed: 78 %
